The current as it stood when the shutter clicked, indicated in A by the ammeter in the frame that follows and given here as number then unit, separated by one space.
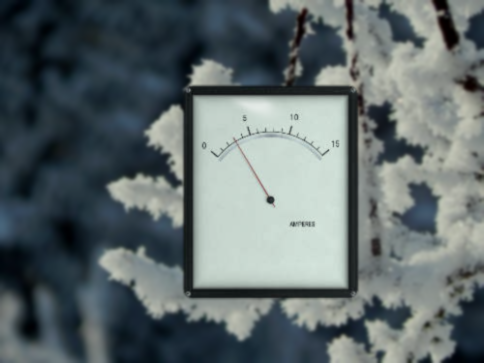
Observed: 3 A
